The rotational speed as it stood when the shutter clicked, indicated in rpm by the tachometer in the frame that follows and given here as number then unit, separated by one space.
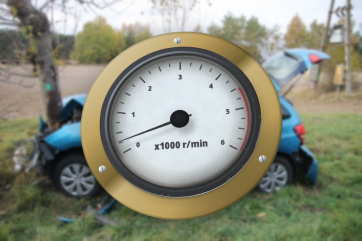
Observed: 250 rpm
